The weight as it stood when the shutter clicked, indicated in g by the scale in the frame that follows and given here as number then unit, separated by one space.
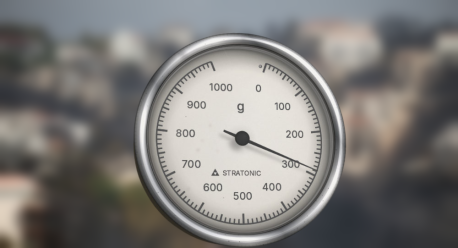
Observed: 290 g
